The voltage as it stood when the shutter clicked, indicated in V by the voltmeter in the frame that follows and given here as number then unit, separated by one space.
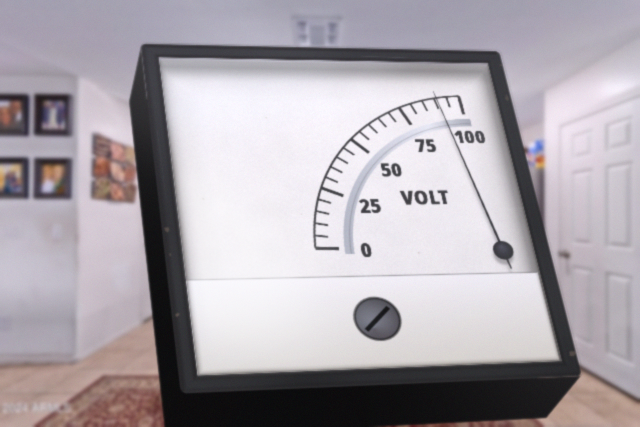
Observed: 90 V
